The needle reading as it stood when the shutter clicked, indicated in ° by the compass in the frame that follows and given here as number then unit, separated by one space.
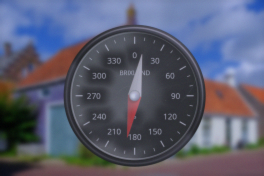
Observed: 190 °
